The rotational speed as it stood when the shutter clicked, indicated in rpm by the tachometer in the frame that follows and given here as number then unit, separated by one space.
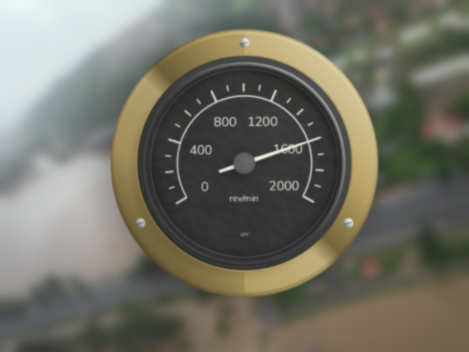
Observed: 1600 rpm
